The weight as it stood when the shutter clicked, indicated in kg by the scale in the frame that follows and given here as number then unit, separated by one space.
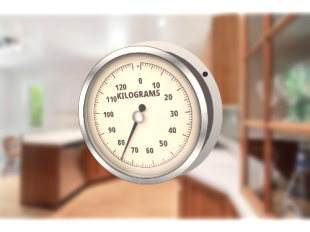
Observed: 75 kg
